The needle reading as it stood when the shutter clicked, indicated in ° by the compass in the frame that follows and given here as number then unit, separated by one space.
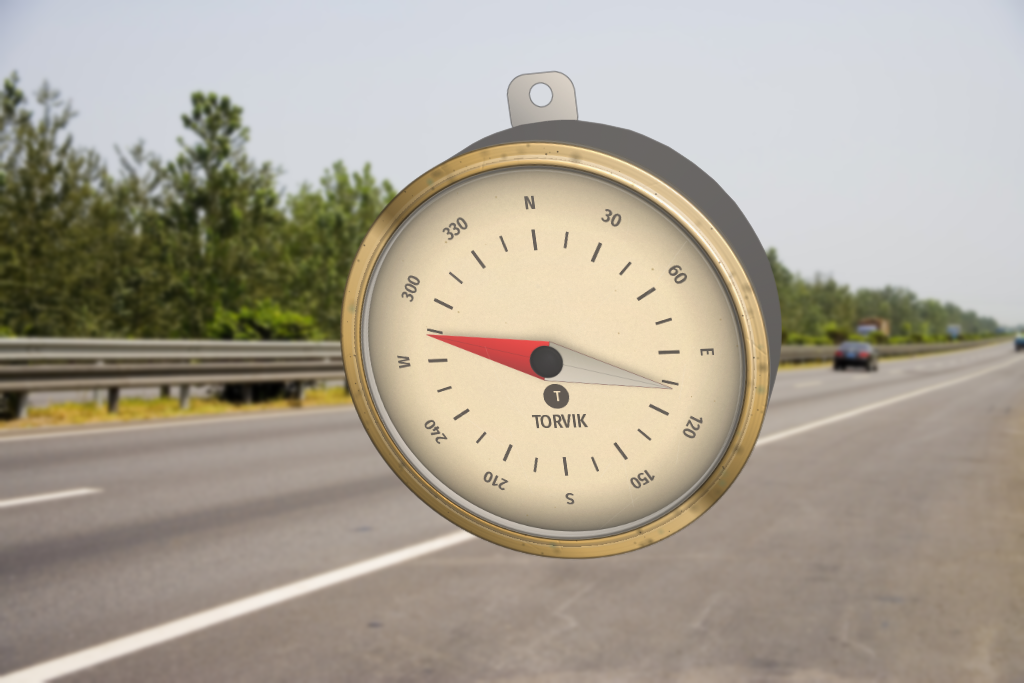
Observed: 285 °
